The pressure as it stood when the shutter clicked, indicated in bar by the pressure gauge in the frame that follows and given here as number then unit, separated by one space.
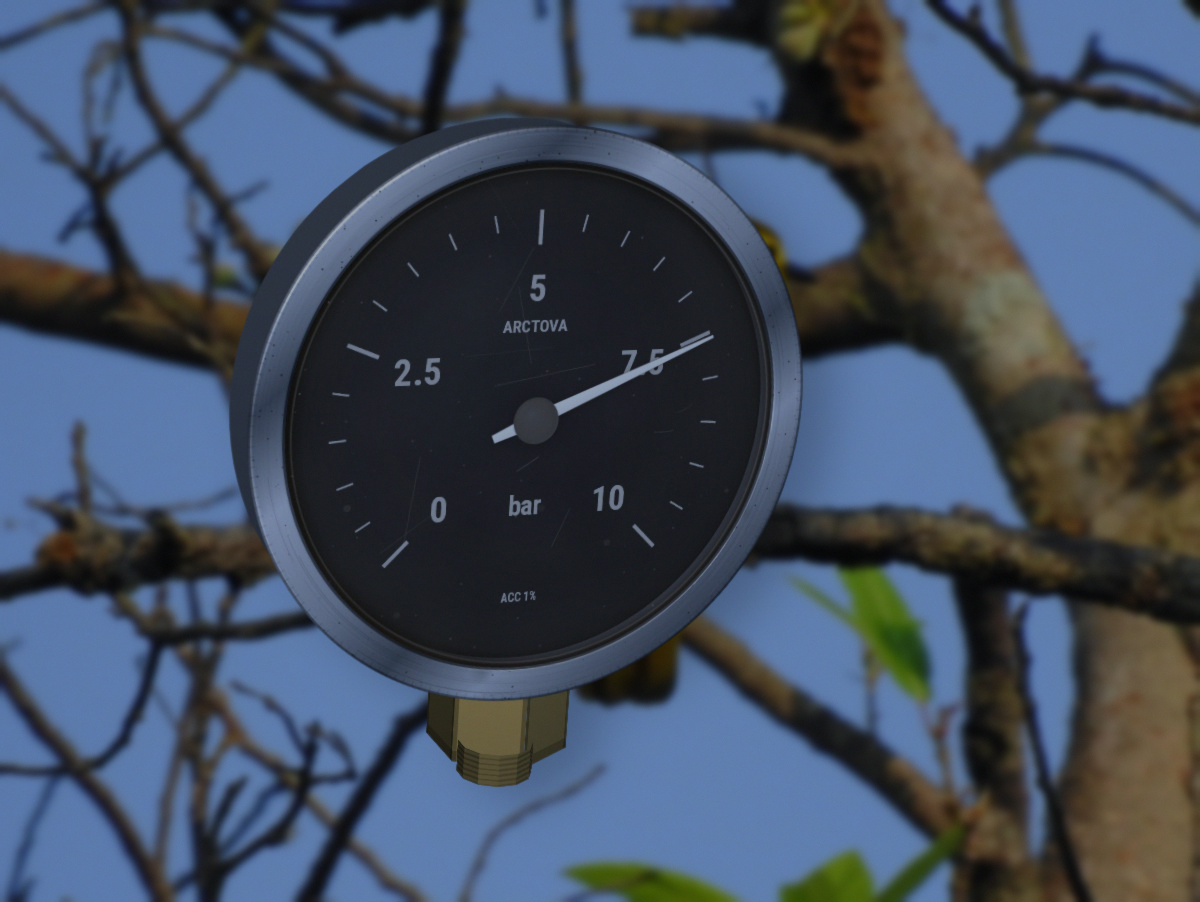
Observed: 7.5 bar
